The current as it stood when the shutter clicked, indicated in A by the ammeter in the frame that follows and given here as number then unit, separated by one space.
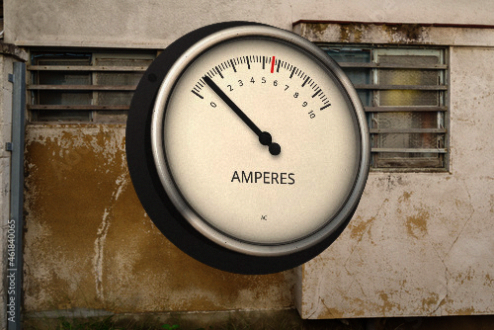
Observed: 1 A
